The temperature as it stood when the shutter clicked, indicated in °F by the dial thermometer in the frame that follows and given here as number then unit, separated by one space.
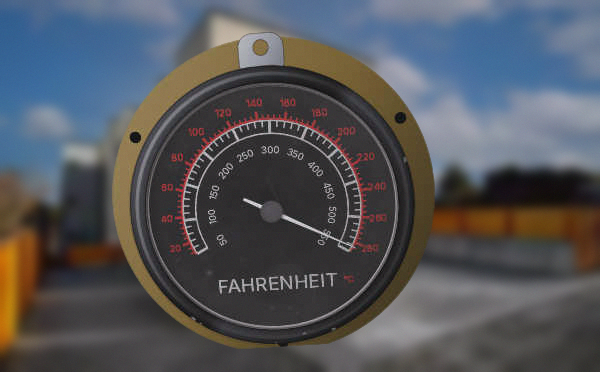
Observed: 540 °F
